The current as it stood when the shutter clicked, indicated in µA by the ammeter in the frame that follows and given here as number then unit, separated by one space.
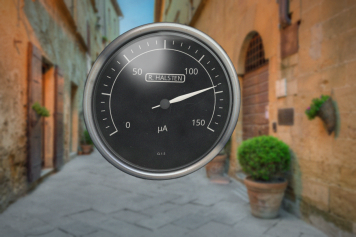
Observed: 120 µA
